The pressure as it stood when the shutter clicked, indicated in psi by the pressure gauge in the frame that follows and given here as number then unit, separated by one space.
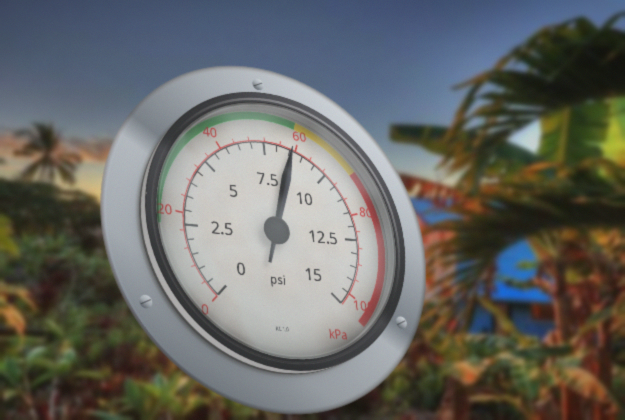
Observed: 8.5 psi
